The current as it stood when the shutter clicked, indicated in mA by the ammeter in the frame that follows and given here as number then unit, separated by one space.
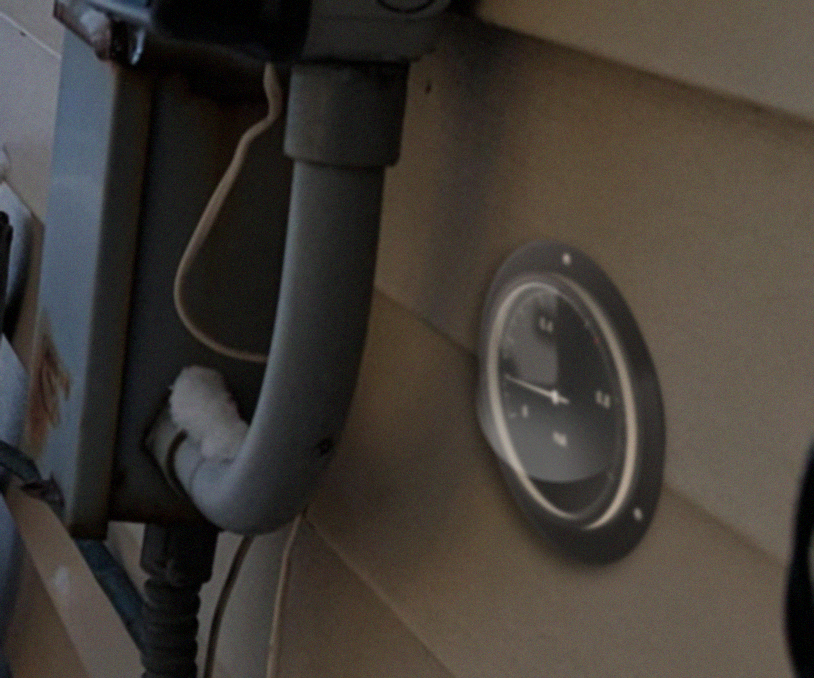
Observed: 0.1 mA
